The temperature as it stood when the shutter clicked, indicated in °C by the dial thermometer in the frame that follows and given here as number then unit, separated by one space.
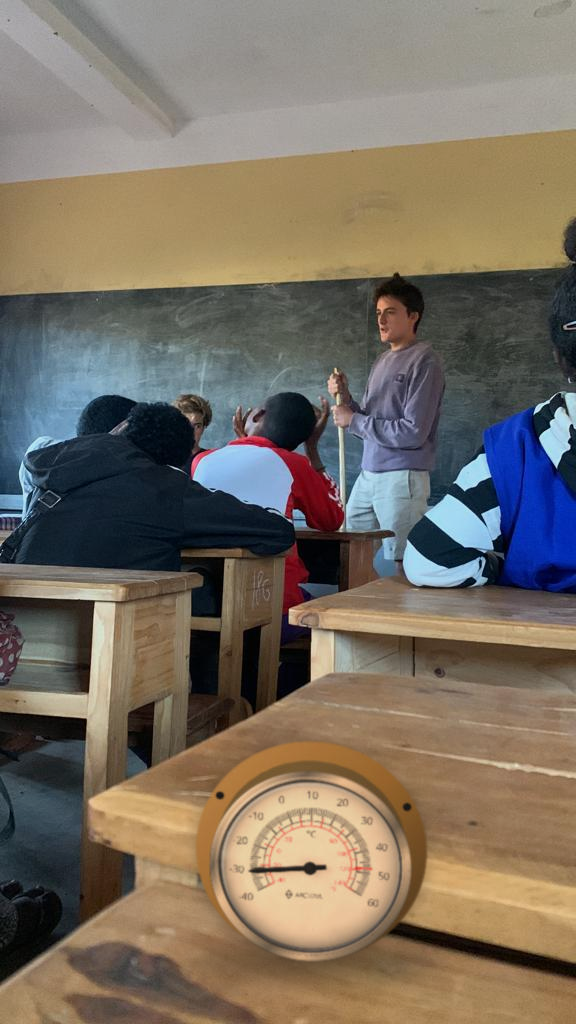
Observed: -30 °C
